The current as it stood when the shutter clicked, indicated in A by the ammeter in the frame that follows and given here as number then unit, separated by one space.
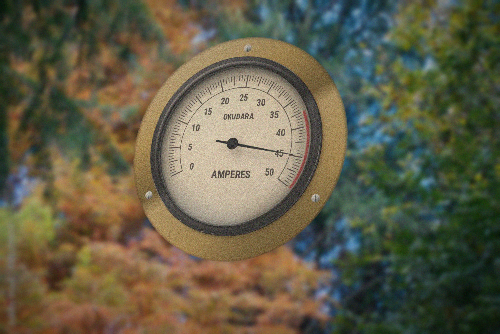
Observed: 45 A
